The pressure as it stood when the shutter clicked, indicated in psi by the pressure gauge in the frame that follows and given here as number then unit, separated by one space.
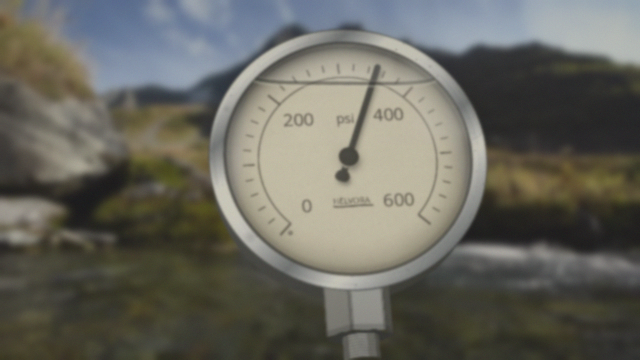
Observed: 350 psi
